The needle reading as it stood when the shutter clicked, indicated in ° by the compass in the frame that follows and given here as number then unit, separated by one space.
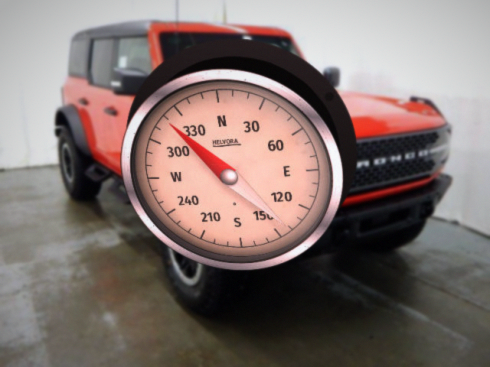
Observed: 320 °
